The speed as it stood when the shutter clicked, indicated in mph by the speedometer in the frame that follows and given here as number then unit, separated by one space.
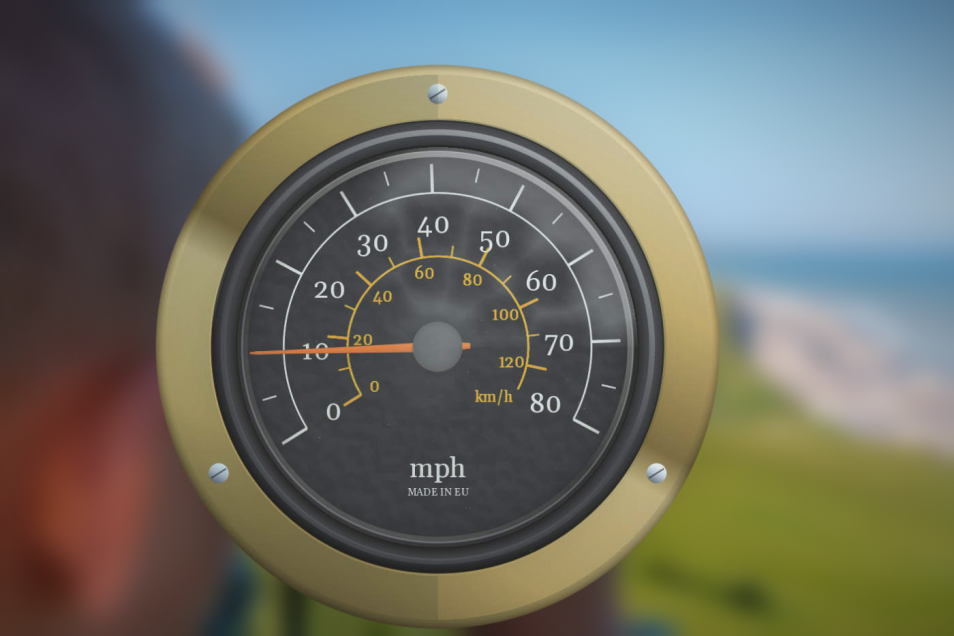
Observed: 10 mph
